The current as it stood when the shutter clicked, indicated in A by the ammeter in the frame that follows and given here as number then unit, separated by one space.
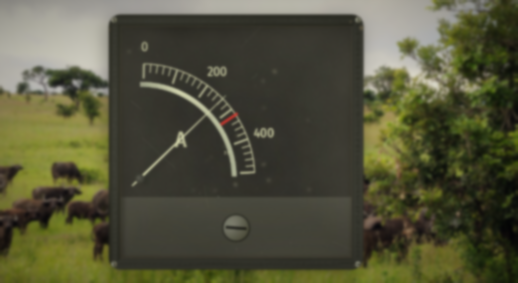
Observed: 260 A
